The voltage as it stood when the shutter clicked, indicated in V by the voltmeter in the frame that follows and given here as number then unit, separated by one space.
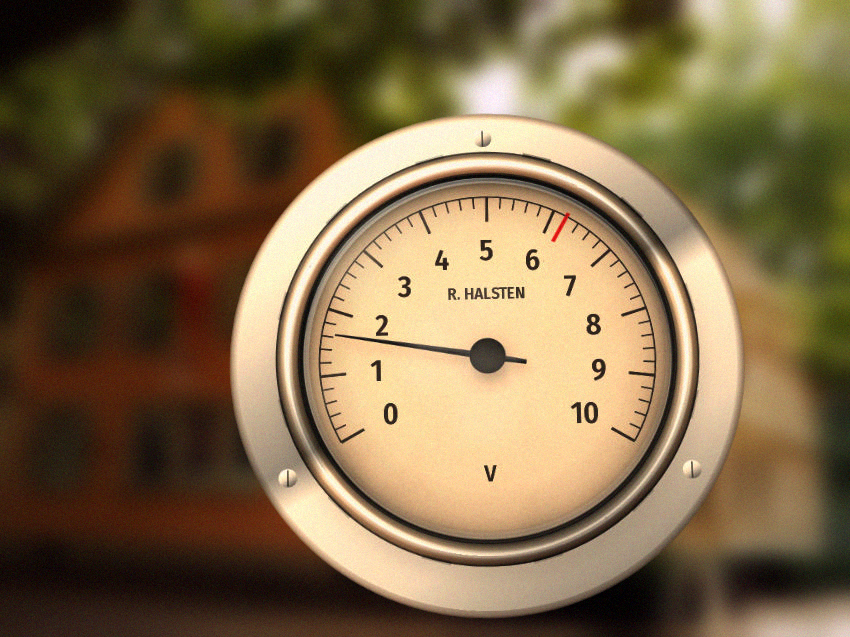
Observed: 1.6 V
